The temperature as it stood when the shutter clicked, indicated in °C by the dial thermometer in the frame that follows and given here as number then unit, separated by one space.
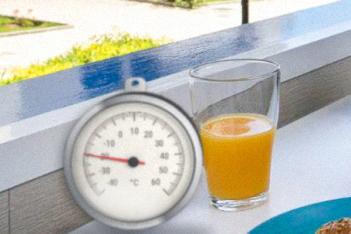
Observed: -20 °C
